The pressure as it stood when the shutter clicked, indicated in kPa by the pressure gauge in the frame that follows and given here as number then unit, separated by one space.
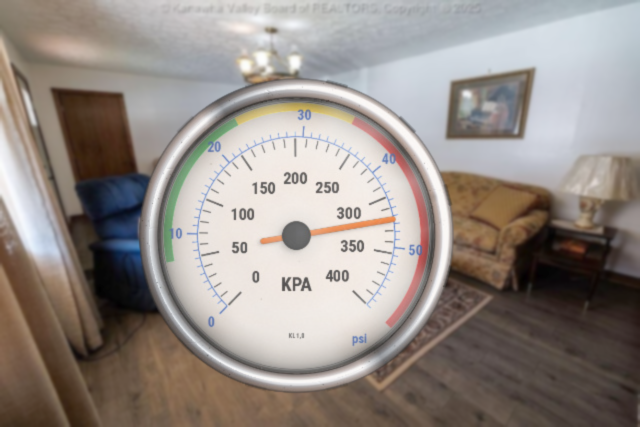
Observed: 320 kPa
